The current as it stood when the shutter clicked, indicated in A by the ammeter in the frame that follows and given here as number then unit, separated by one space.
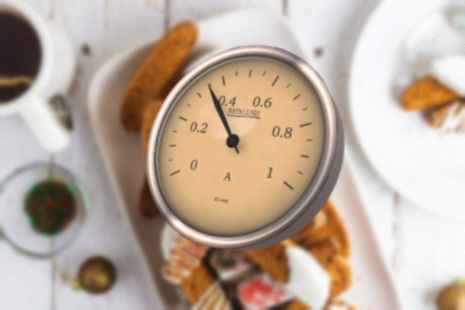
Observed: 0.35 A
